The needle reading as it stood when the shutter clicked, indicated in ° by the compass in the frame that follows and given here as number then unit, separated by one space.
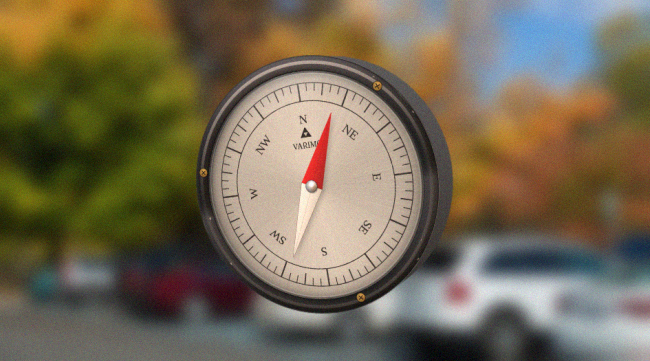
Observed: 25 °
